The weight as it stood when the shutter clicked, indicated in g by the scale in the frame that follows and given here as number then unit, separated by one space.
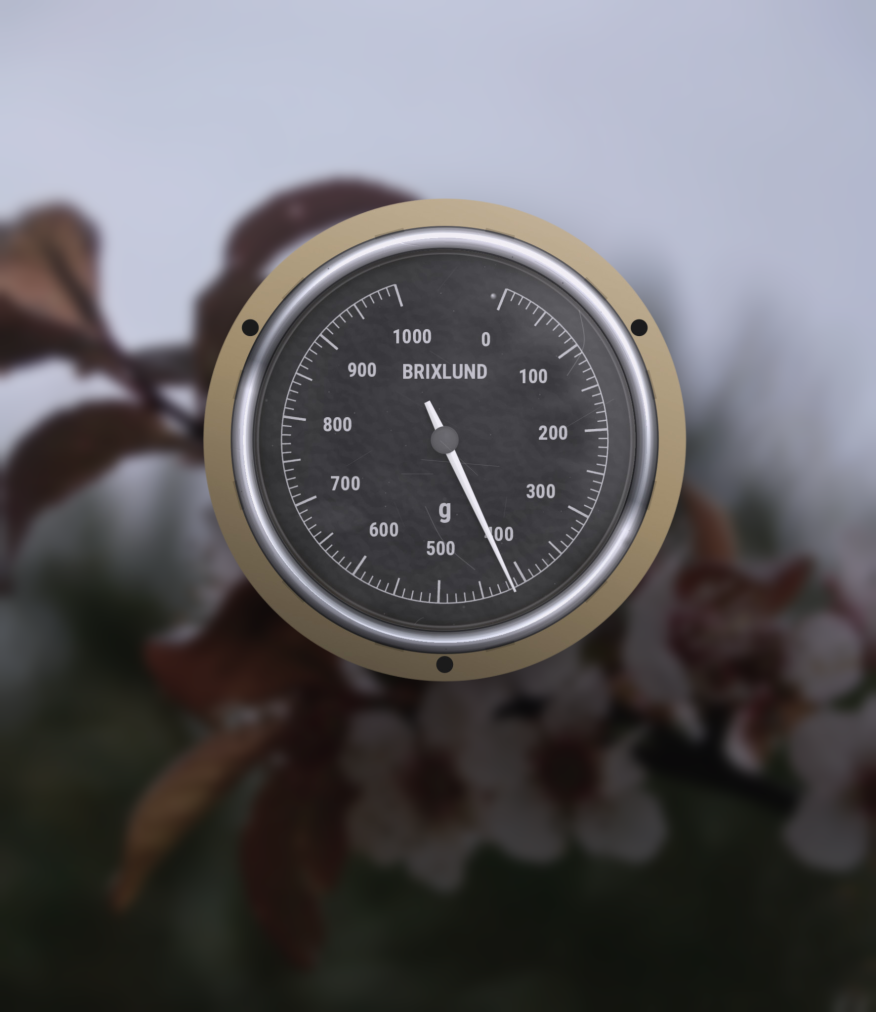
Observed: 415 g
